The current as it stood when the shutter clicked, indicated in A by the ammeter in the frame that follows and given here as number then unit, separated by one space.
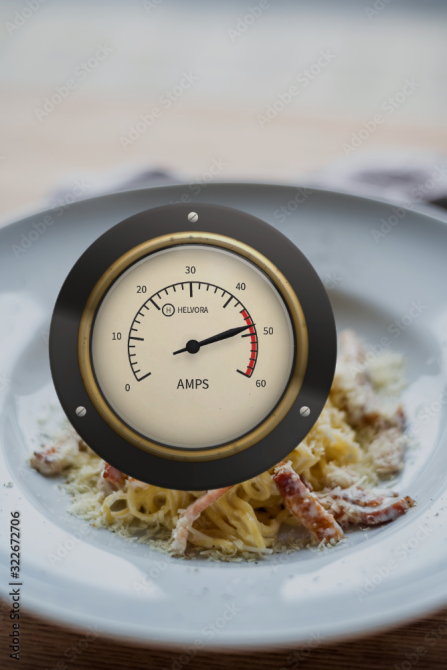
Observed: 48 A
